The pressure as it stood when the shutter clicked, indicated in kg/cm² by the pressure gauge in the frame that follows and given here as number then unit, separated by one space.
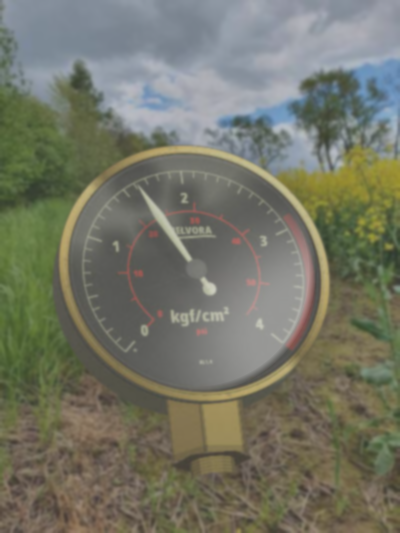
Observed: 1.6 kg/cm²
